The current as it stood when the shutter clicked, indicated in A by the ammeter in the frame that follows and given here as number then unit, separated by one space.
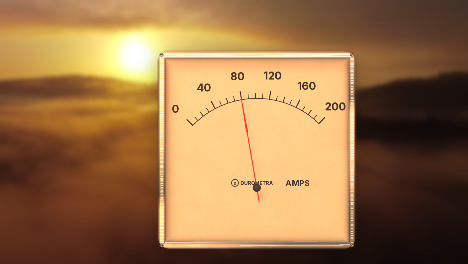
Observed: 80 A
